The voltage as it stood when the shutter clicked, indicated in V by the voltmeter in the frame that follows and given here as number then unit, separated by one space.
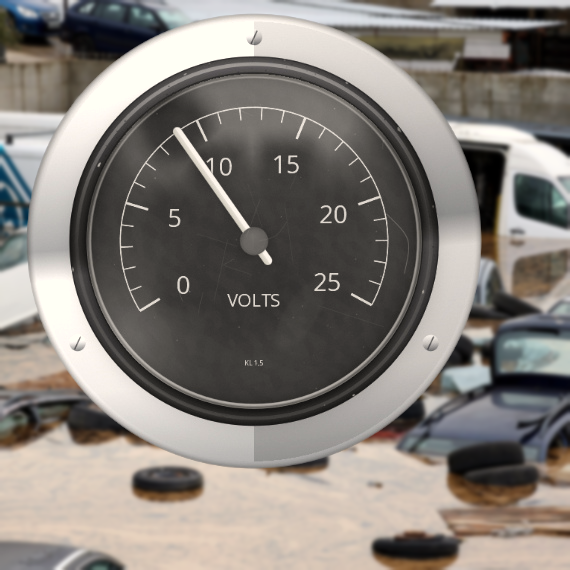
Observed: 9 V
